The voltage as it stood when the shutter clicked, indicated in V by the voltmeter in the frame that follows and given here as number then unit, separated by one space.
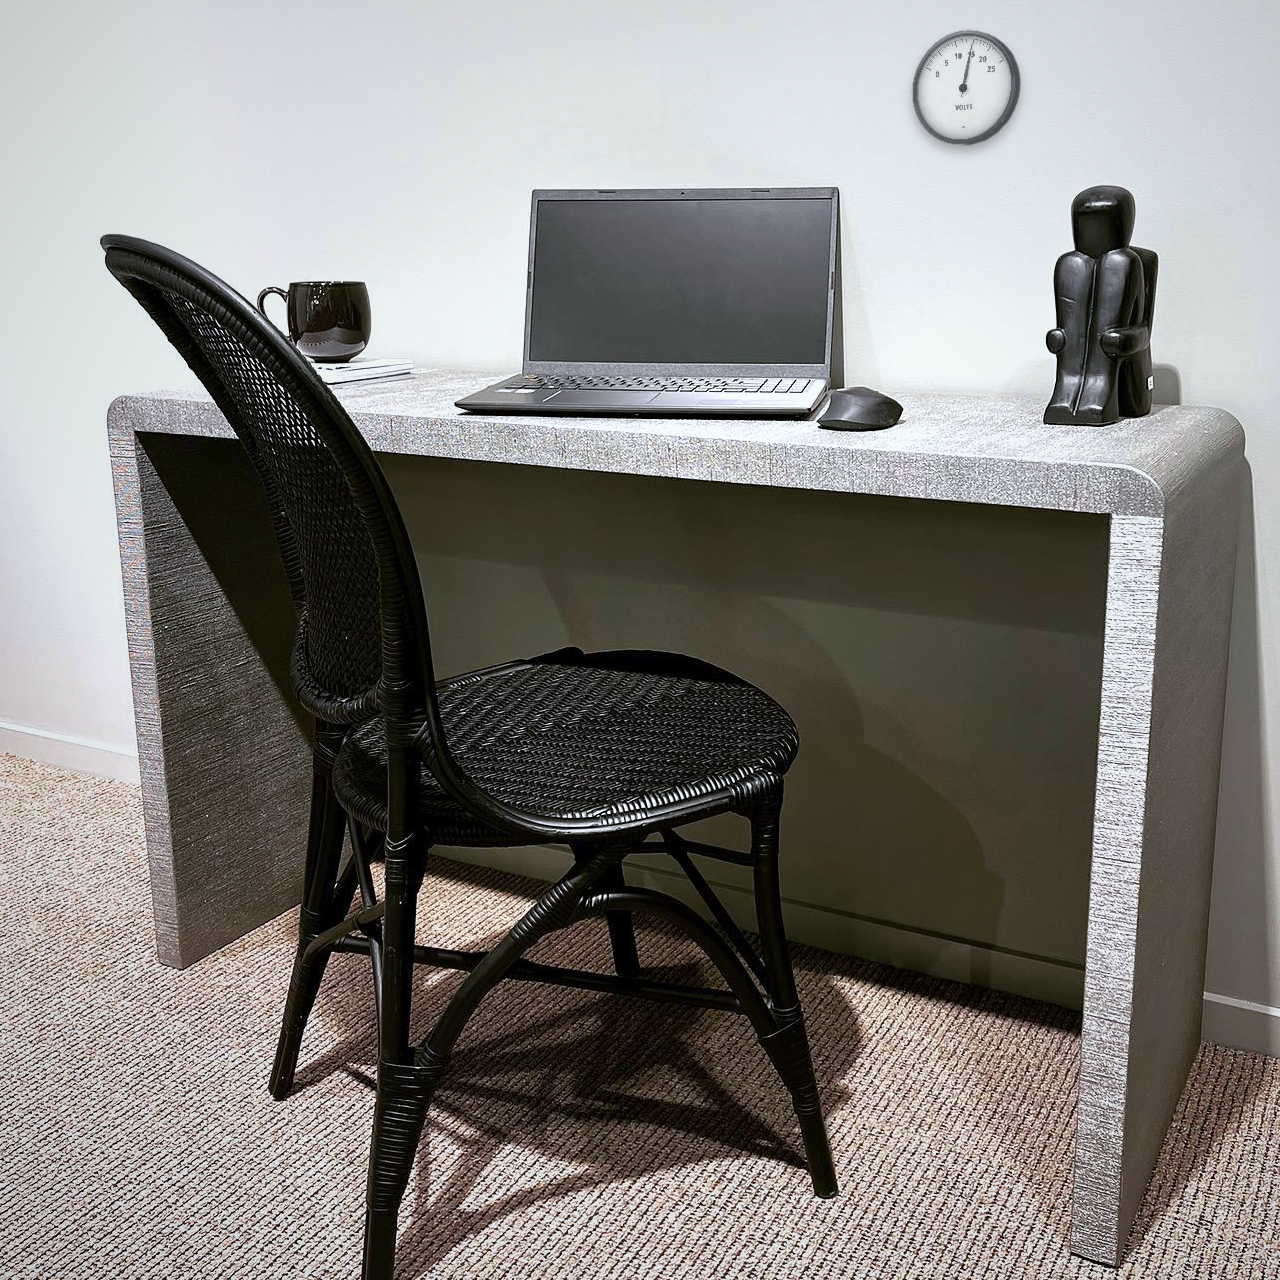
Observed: 15 V
